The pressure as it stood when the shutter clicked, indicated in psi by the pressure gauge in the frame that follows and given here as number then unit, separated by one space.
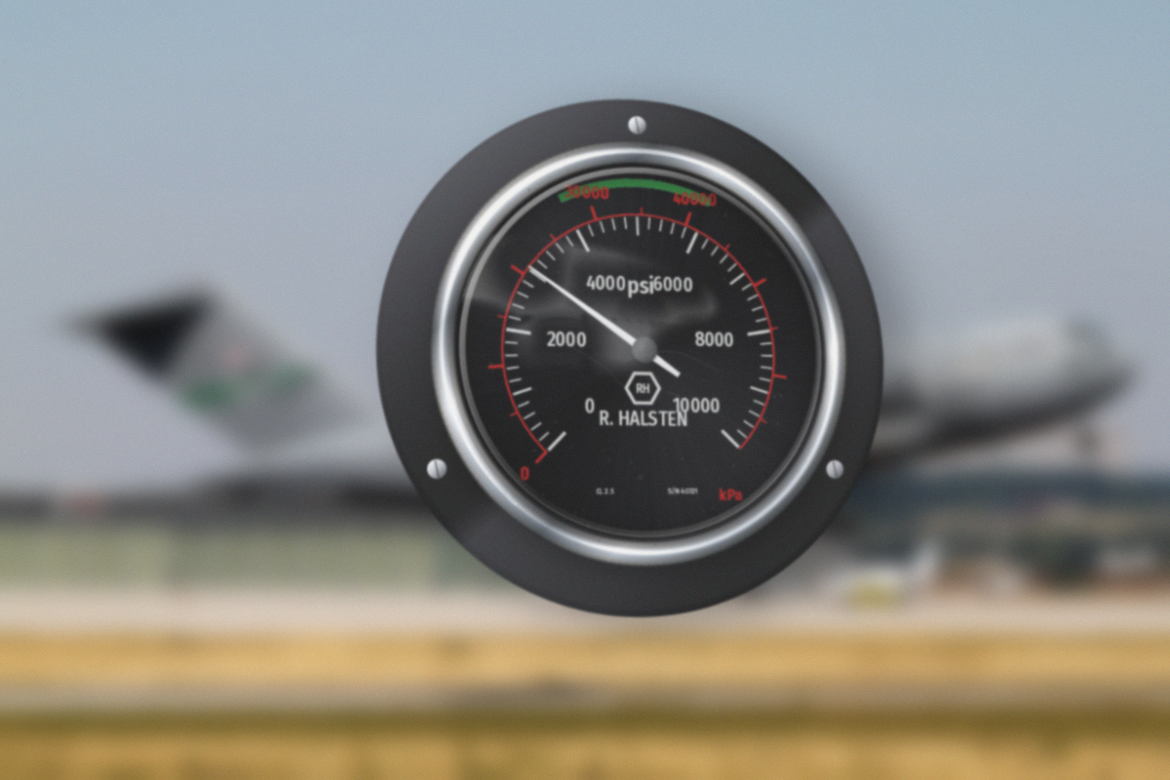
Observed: 3000 psi
